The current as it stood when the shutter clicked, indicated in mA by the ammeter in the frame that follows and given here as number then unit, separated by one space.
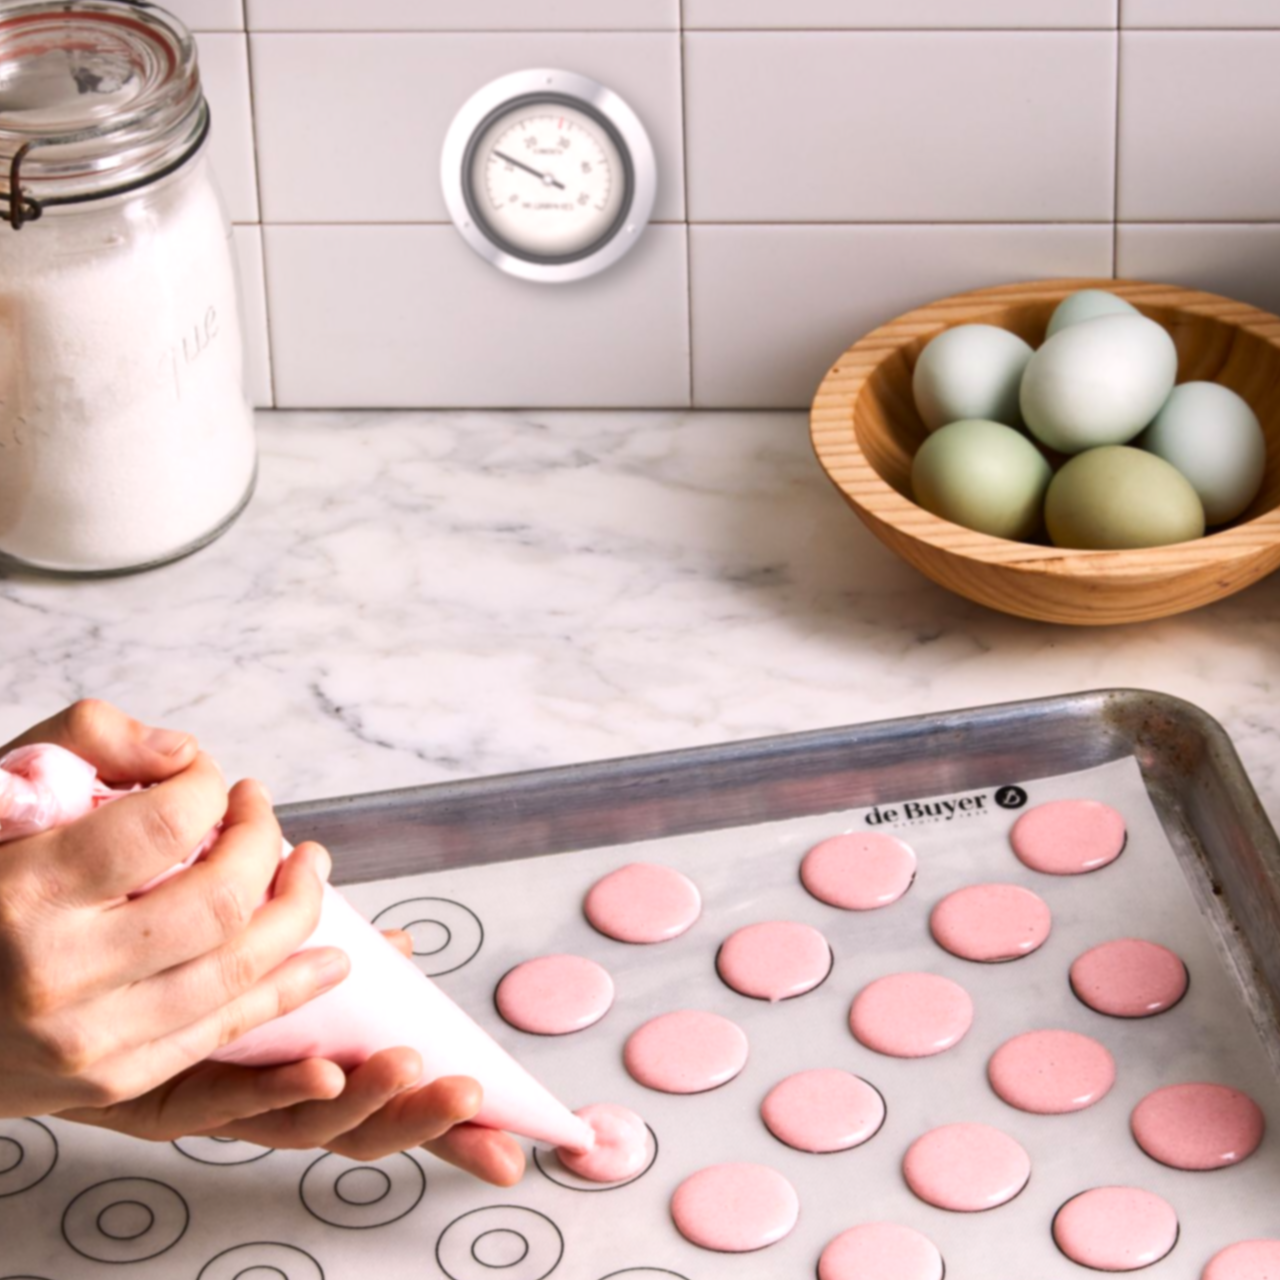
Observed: 12 mA
